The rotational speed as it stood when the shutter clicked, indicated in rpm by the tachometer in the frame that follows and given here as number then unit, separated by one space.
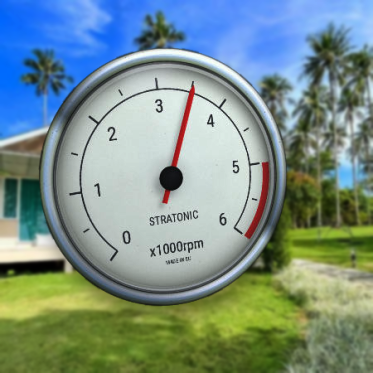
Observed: 3500 rpm
